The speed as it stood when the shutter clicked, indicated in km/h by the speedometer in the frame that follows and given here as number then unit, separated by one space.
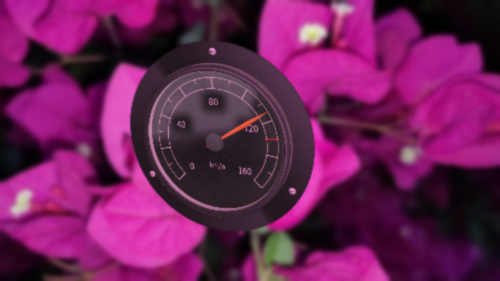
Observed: 115 km/h
